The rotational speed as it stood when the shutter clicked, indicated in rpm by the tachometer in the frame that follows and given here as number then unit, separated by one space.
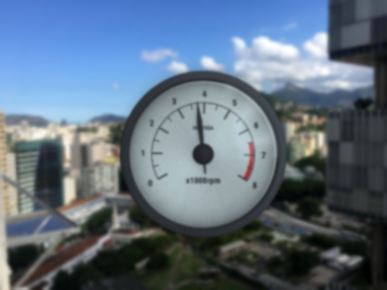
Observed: 3750 rpm
